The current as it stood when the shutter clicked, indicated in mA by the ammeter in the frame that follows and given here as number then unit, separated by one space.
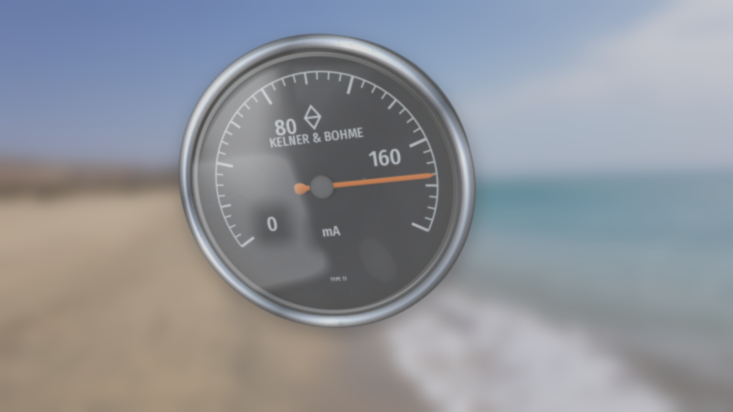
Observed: 175 mA
